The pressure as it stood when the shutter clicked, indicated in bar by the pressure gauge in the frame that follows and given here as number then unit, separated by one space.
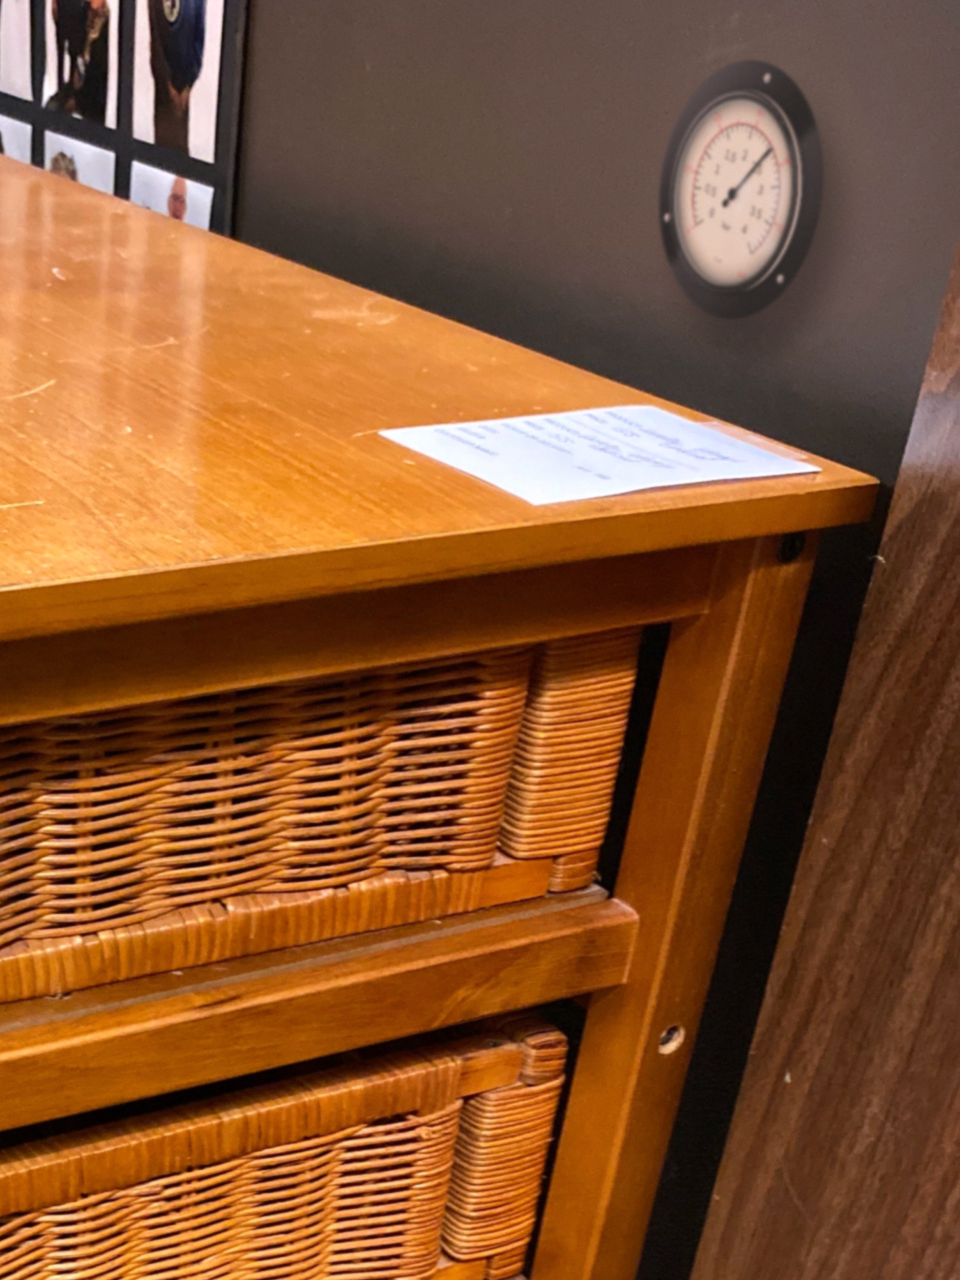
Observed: 2.5 bar
